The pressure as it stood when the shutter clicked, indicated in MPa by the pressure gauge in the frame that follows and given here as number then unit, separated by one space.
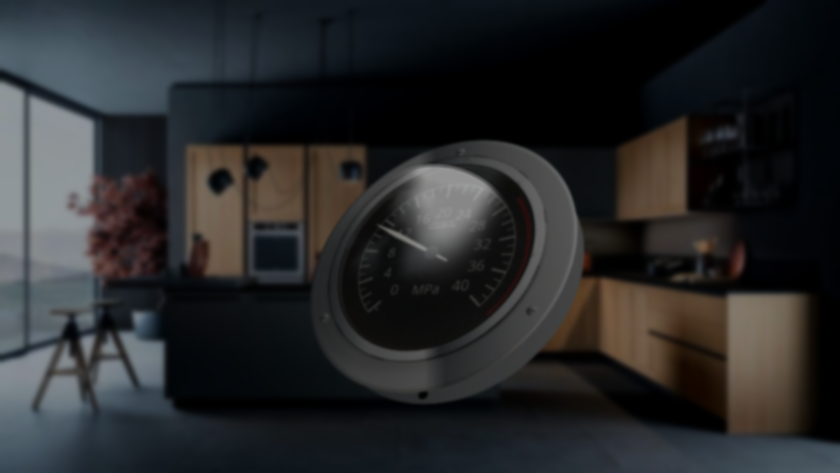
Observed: 11 MPa
